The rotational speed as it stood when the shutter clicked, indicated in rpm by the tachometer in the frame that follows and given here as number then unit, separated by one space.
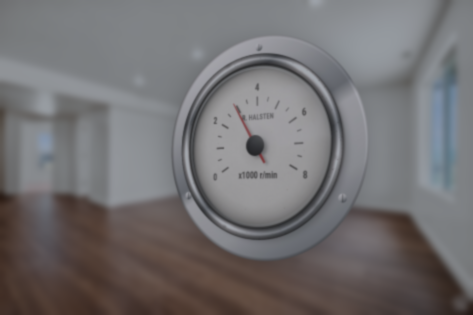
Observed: 3000 rpm
